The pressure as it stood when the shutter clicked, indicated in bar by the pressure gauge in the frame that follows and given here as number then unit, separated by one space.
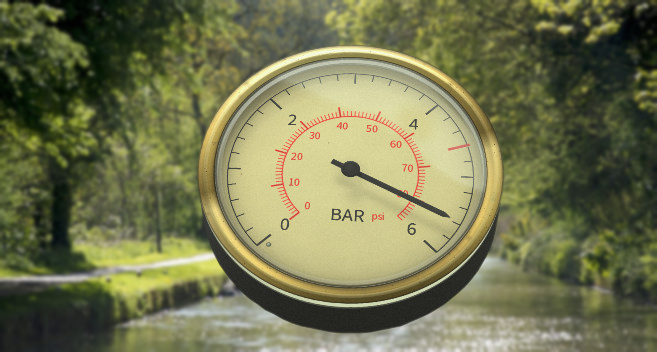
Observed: 5.6 bar
